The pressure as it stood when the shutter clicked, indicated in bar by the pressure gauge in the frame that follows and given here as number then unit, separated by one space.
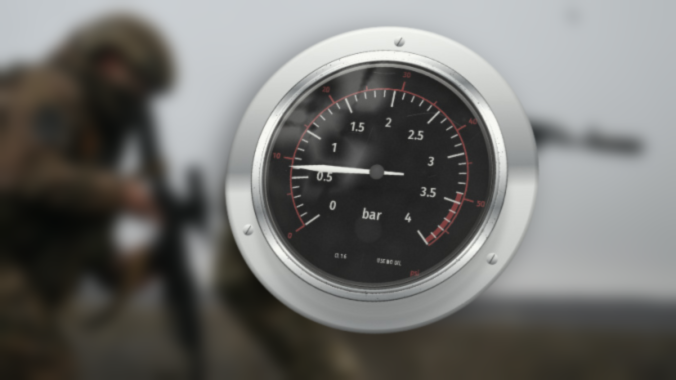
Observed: 0.6 bar
